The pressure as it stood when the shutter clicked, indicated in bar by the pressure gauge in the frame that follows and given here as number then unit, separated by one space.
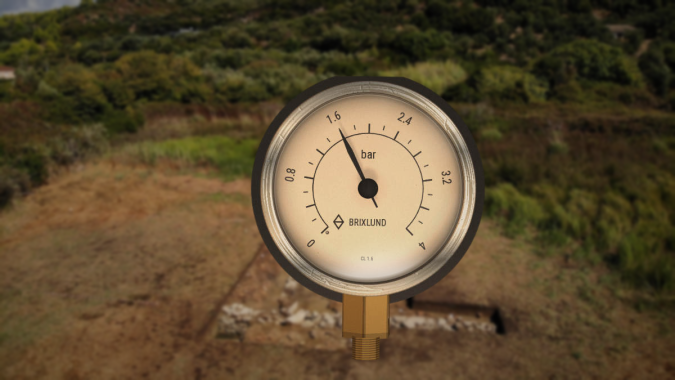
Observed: 1.6 bar
